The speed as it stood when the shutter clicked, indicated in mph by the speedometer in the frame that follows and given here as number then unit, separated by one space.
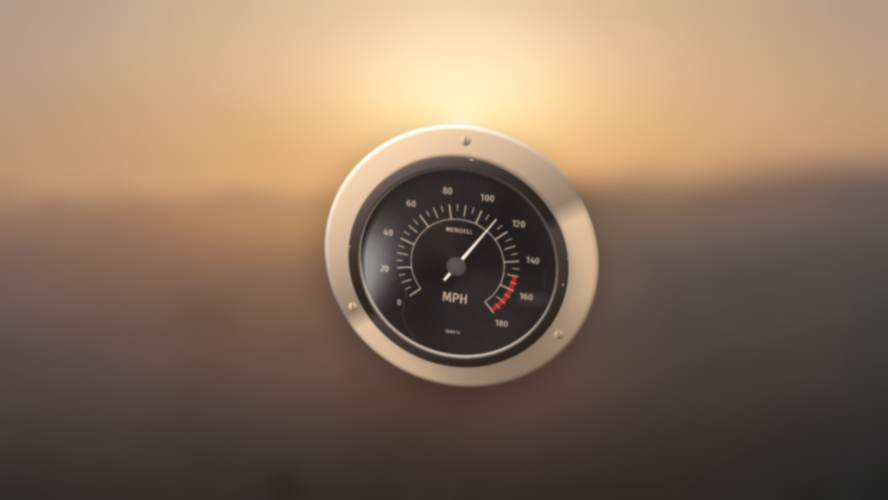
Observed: 110 mph
